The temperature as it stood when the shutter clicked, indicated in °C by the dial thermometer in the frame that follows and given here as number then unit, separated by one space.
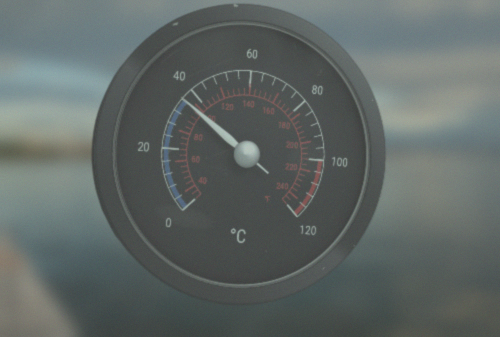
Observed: 36 °C
